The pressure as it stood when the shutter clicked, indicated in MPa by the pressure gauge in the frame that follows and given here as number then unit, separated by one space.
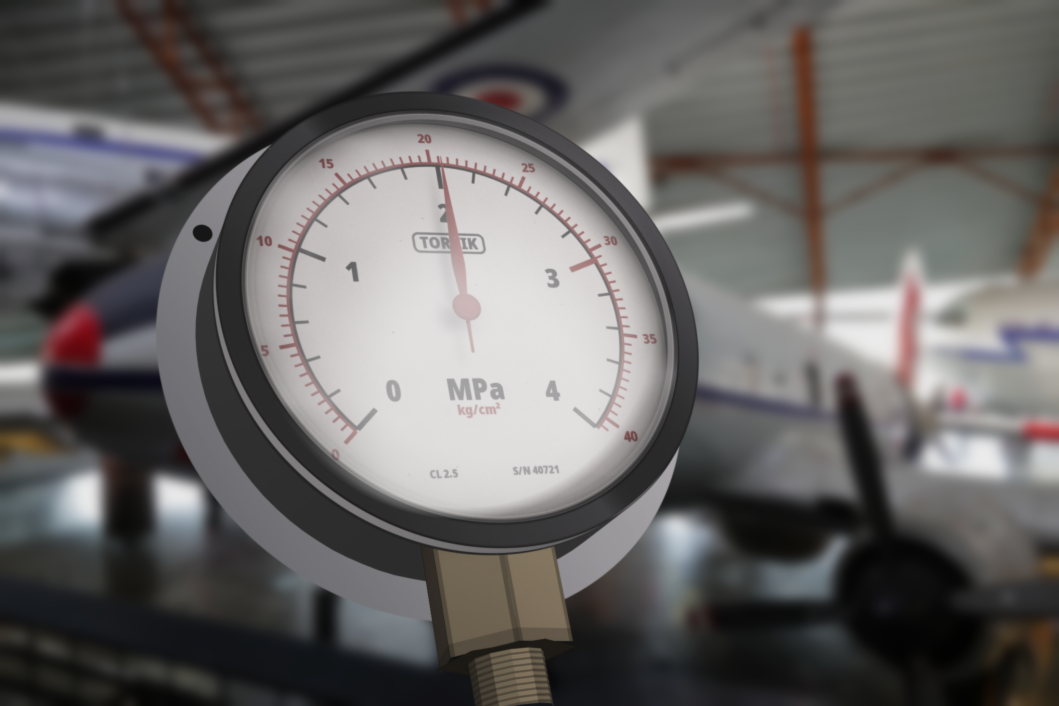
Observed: 2 MPa
